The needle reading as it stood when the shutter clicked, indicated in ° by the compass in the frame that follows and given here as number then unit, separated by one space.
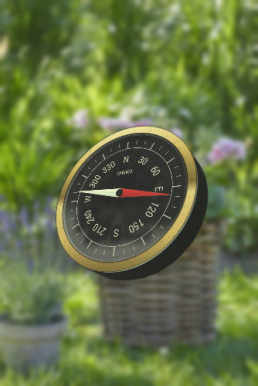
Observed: 100 °
